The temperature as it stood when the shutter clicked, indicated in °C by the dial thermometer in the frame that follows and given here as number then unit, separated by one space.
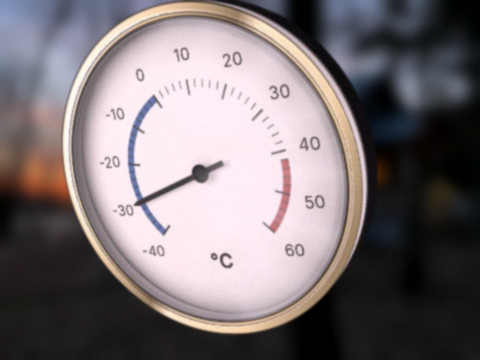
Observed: -30 °C
